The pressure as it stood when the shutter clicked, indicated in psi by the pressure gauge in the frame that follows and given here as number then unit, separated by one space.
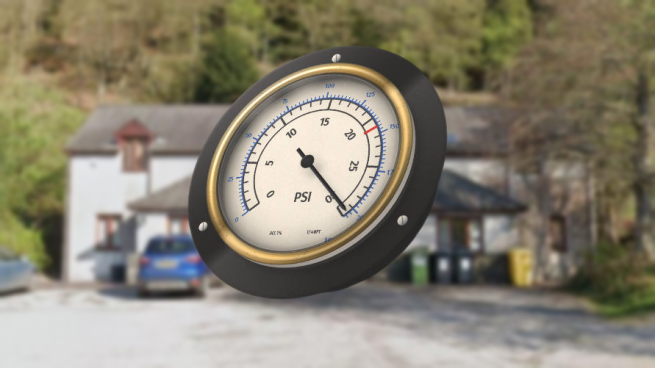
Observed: 29.5 psi
